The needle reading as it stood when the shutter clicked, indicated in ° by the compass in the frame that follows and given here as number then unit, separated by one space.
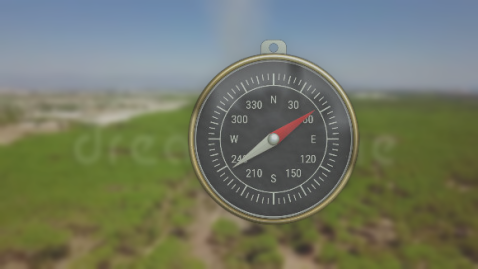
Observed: 55 °
